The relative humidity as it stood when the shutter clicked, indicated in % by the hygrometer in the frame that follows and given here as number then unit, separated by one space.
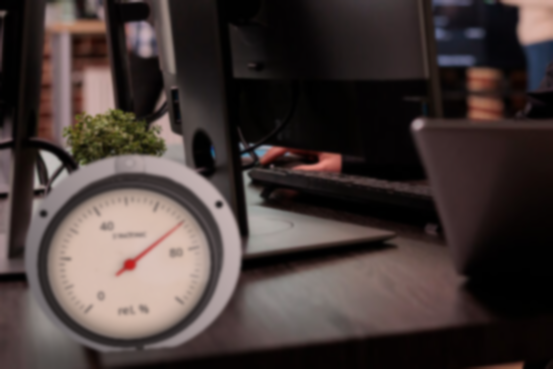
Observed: 70 %
